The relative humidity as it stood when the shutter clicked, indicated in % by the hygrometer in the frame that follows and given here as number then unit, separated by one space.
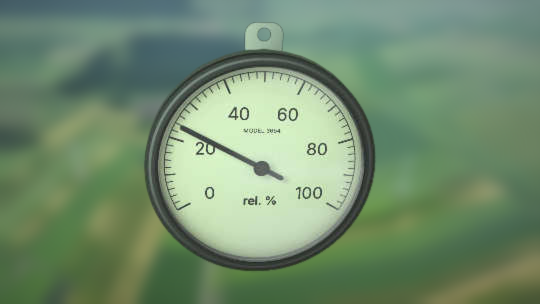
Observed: 24 %
